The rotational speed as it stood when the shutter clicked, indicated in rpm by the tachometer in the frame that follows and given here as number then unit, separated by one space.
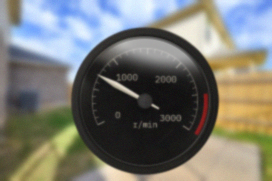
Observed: 700 rpm
